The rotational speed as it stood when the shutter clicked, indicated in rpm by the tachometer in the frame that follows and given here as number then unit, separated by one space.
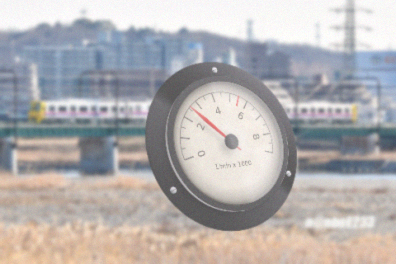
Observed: 2500 rpm
